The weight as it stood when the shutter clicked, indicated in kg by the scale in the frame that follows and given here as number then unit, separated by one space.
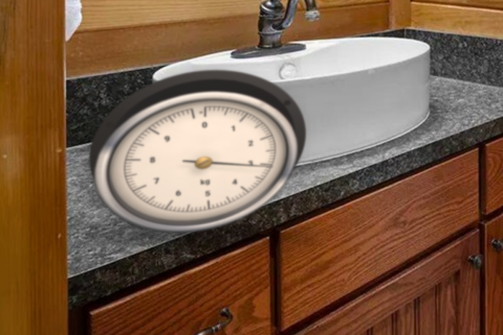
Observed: 3 kg
